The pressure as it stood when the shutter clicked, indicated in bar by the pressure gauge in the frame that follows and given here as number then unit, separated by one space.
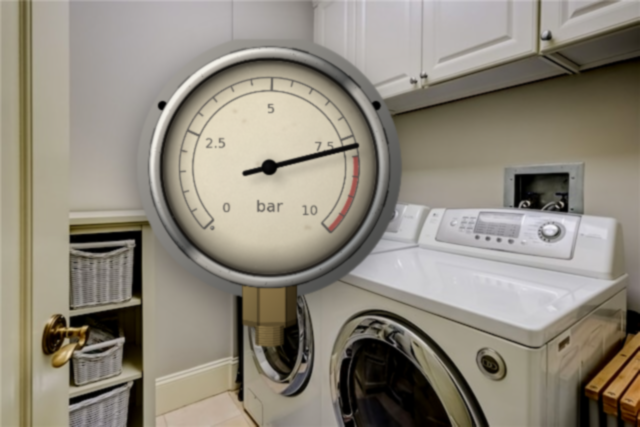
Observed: 7.75 bar
